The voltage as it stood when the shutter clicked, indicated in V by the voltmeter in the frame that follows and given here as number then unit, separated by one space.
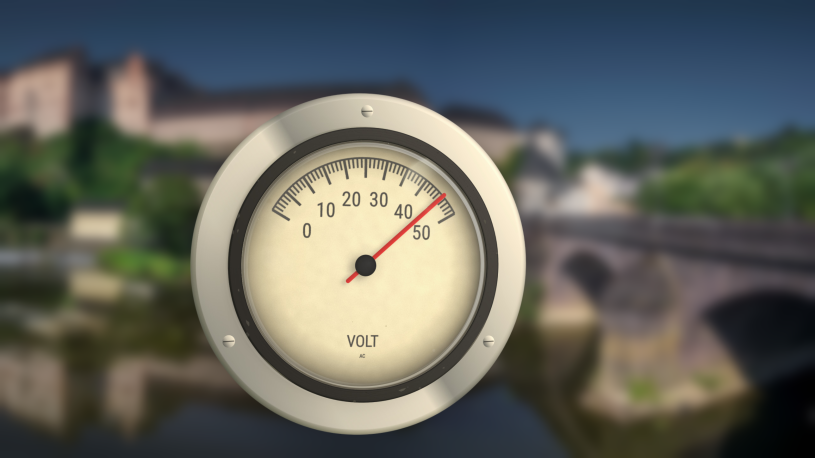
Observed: 45 V
